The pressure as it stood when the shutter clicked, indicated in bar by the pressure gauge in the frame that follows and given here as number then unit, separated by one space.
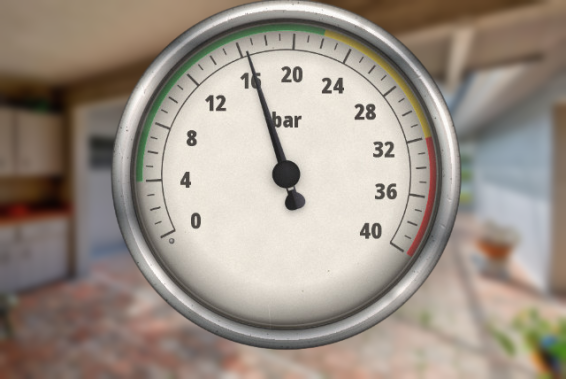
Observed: 16.5 bar
